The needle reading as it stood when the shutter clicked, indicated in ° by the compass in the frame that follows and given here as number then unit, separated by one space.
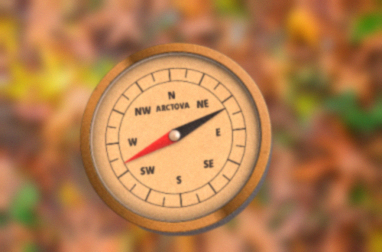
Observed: 247.5 °
